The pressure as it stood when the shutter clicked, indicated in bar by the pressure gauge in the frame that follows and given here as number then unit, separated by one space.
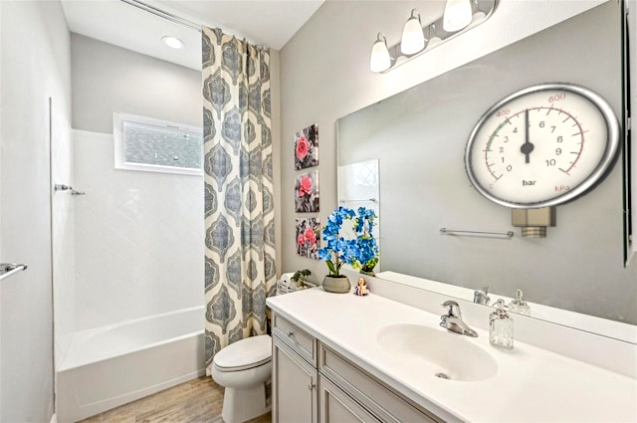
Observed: 5 bar
